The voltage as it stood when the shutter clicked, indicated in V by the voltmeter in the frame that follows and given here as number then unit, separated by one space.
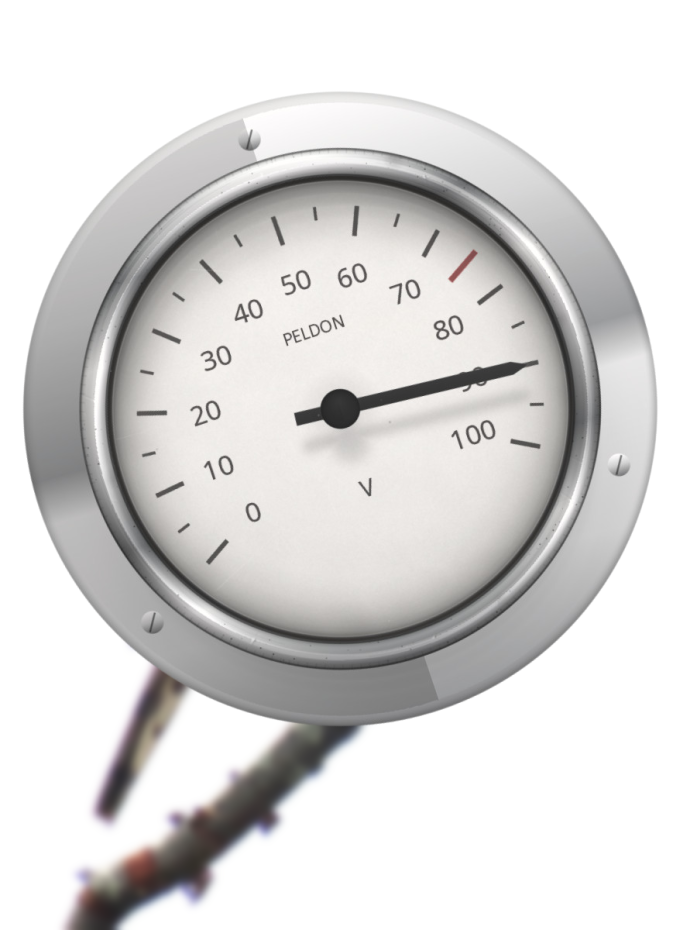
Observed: 90 V
